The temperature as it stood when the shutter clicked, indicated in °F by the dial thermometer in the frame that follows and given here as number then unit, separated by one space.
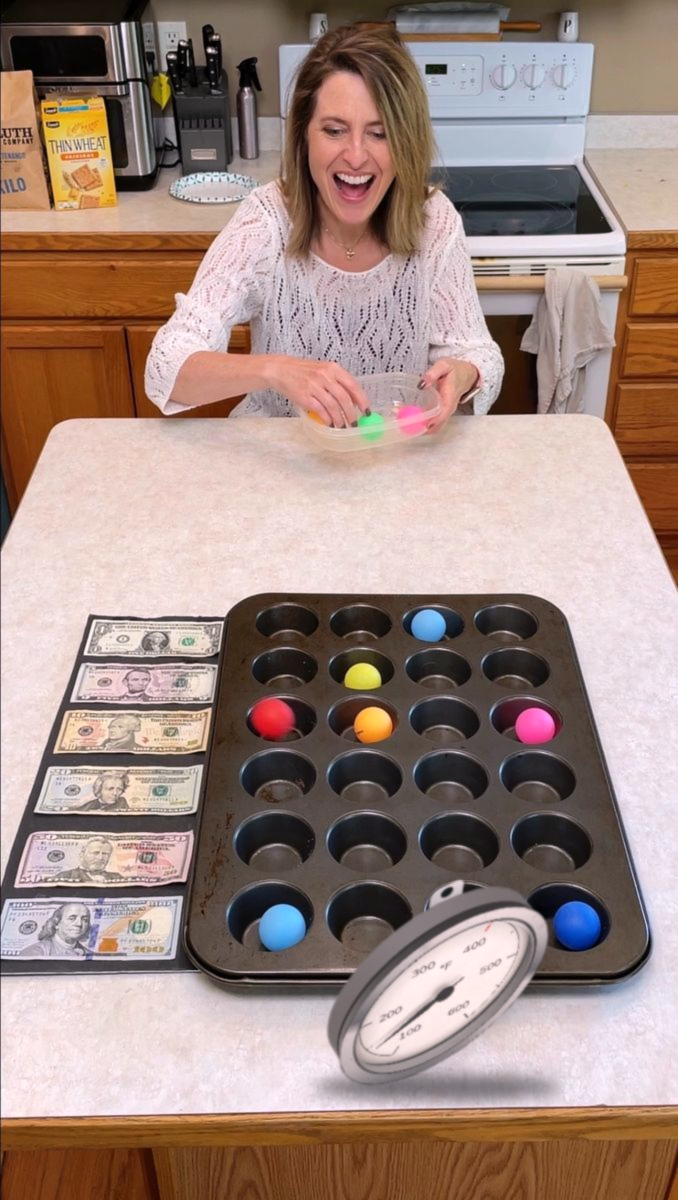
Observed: 150 °F
